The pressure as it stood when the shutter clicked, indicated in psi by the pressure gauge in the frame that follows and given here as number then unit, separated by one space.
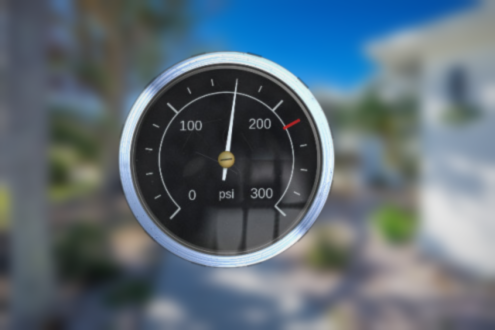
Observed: 160 psi
